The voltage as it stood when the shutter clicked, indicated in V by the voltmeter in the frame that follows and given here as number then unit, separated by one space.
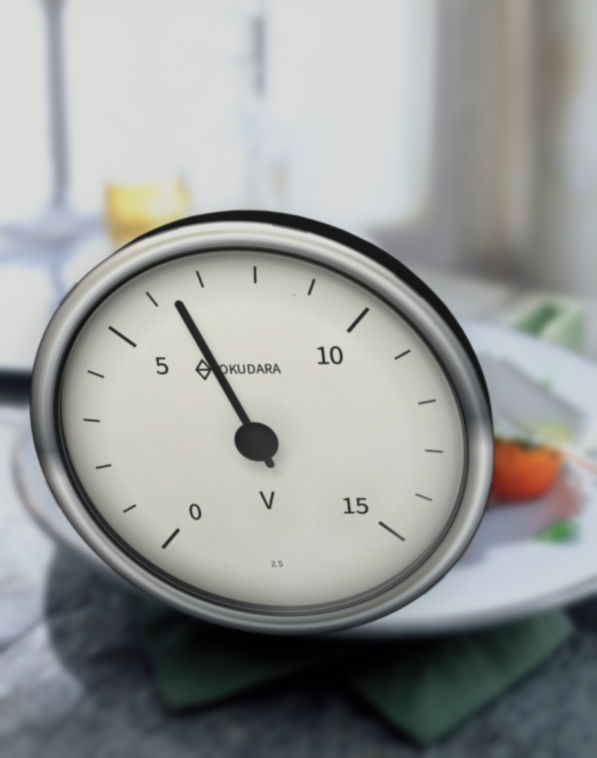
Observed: 6.5 V
